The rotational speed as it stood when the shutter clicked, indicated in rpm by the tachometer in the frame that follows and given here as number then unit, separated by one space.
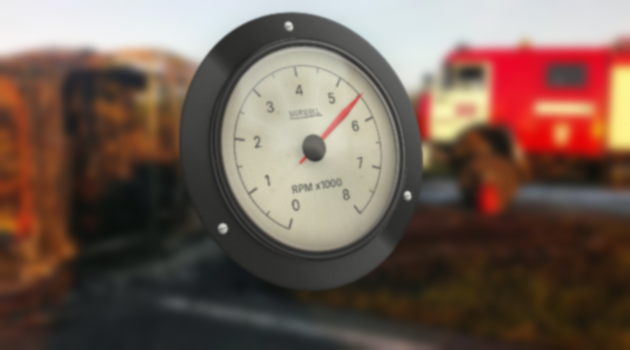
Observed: 5500 rpm
